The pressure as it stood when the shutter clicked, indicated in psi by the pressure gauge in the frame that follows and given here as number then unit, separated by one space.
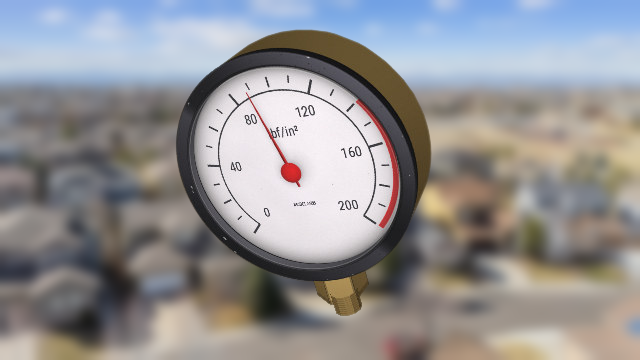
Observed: 90 psi
